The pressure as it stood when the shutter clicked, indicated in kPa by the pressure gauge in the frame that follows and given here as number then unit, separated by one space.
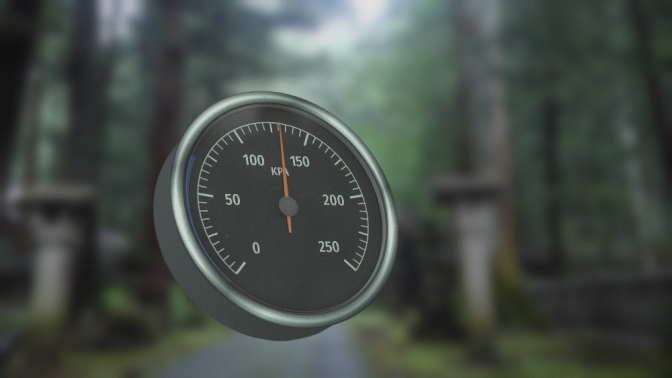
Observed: 130 kPa
